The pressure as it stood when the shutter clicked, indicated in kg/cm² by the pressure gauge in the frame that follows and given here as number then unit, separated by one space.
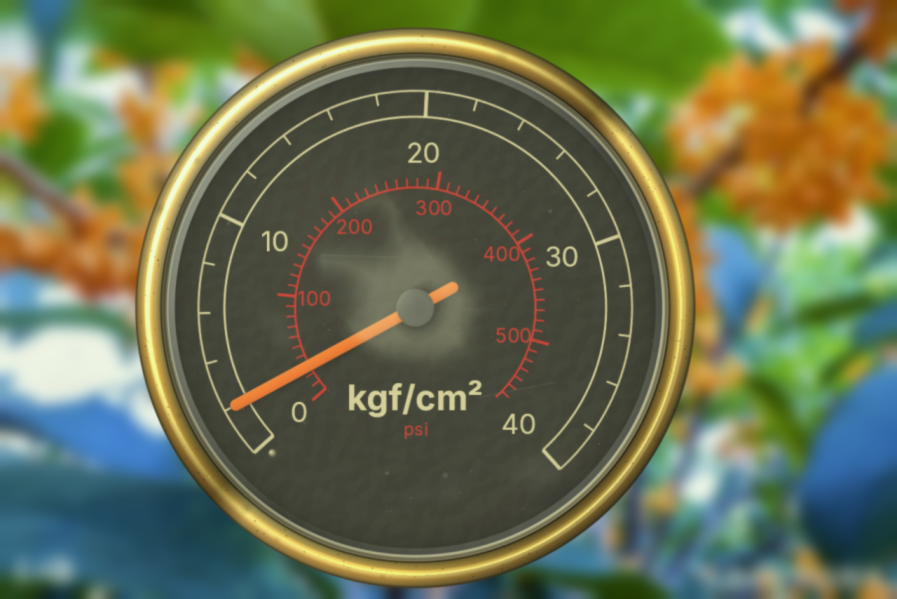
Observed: 2 kg/cm²
